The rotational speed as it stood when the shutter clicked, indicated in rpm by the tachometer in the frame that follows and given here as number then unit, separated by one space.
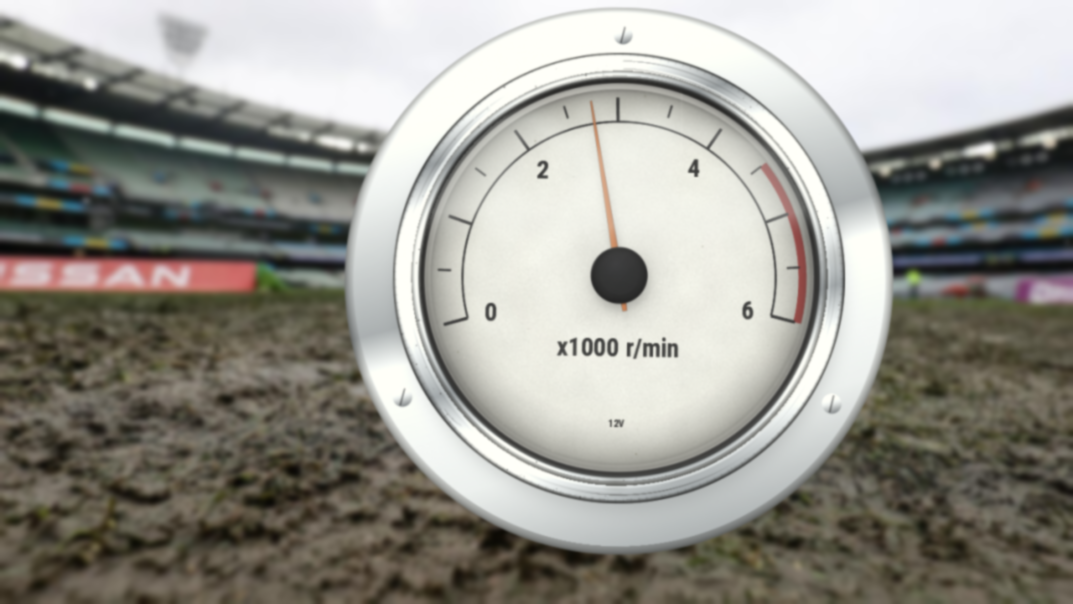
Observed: 2750 rpm
